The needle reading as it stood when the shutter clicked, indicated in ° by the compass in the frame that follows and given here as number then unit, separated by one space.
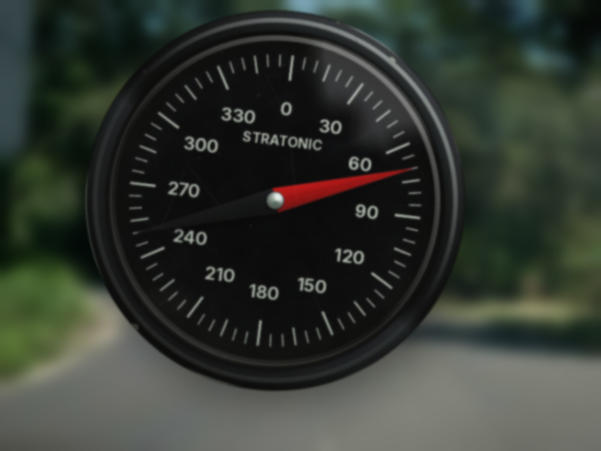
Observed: 70 °
